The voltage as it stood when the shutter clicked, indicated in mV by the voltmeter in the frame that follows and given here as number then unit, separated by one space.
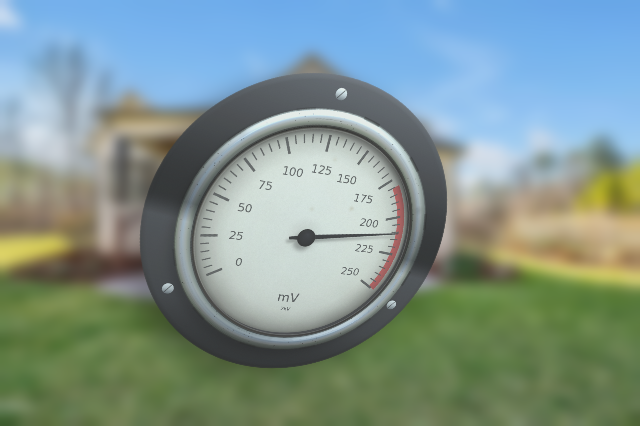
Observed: 210 mV
